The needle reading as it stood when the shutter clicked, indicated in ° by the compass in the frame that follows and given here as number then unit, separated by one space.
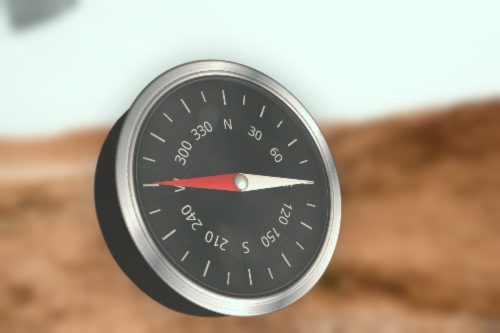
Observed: 270 °
